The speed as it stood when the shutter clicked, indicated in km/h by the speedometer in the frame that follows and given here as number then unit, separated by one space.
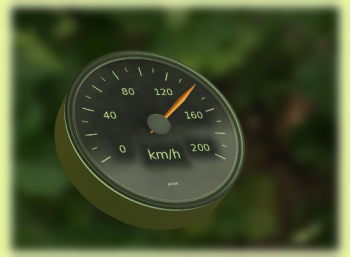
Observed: 140 km/h
